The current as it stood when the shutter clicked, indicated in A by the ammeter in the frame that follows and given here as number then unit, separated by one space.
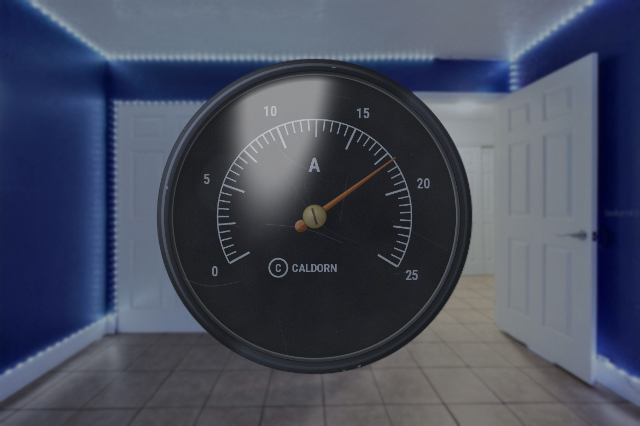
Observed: 18 A
